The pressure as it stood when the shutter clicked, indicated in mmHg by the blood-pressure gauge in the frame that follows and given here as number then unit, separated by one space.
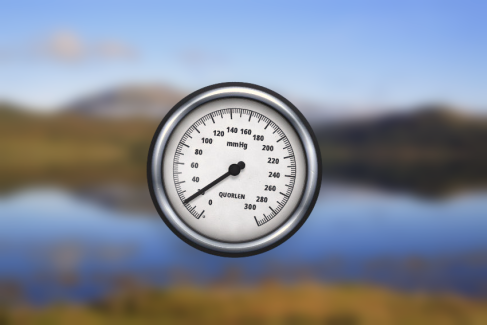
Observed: 20 mmHg
